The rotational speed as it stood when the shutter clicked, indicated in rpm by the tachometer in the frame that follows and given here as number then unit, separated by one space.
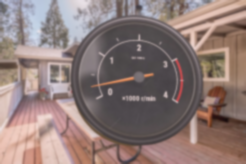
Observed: 250 rpm
